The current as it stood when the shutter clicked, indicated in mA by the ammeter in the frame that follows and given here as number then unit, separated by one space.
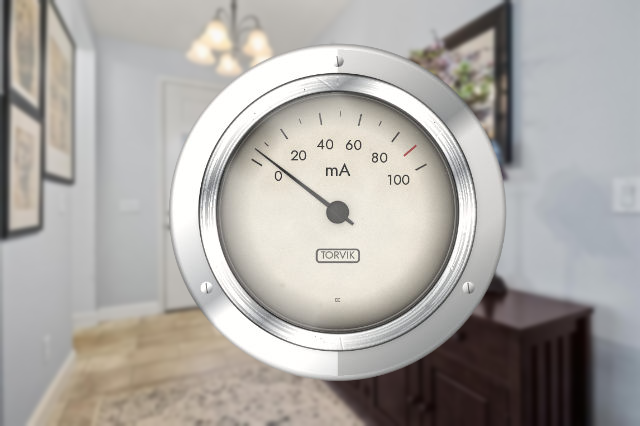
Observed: 5 mA
